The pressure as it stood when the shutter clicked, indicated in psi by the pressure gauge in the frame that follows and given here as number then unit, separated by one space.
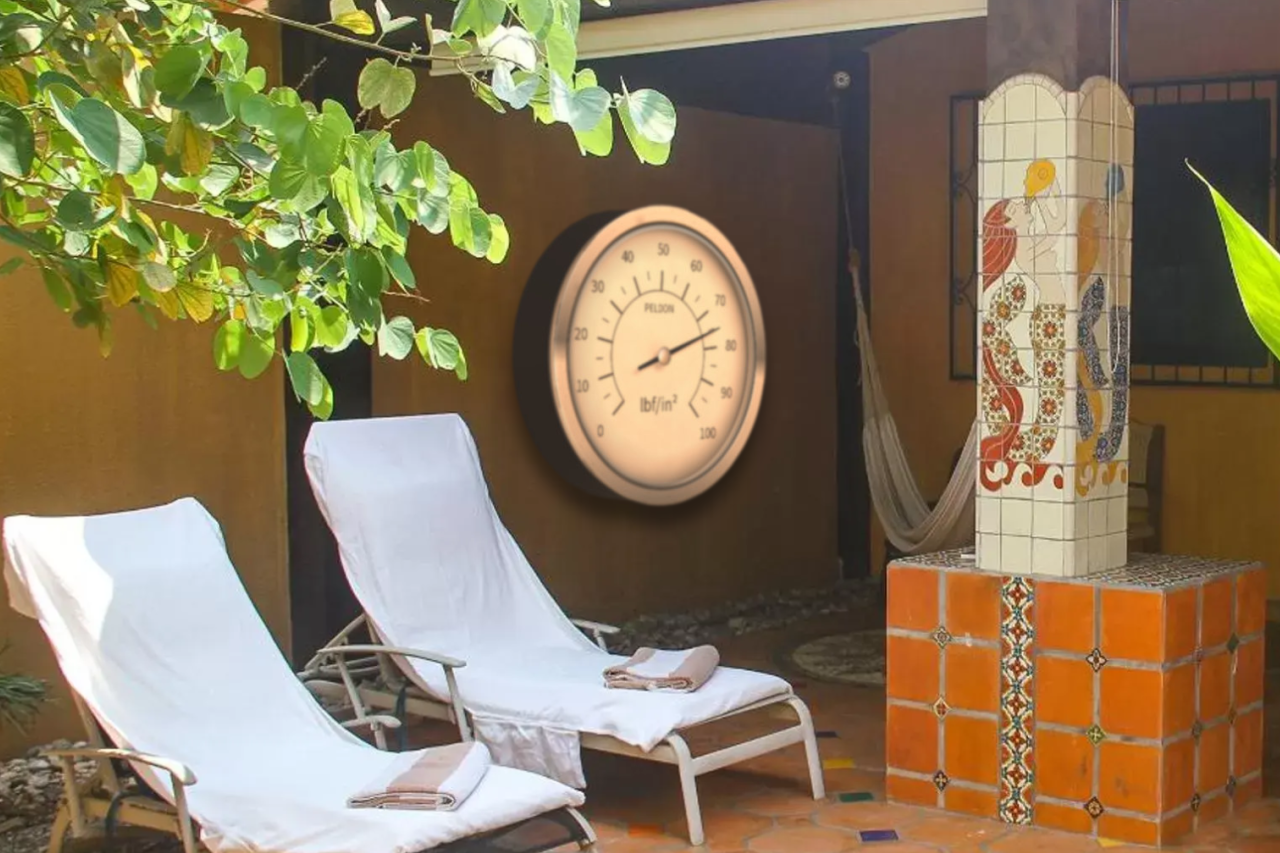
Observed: 75 psi
